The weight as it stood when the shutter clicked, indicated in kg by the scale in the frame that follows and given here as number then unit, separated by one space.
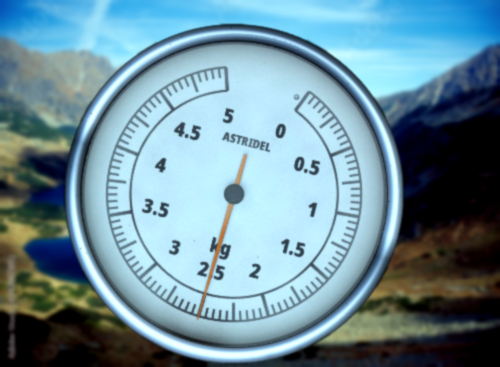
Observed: 2.5 kg
